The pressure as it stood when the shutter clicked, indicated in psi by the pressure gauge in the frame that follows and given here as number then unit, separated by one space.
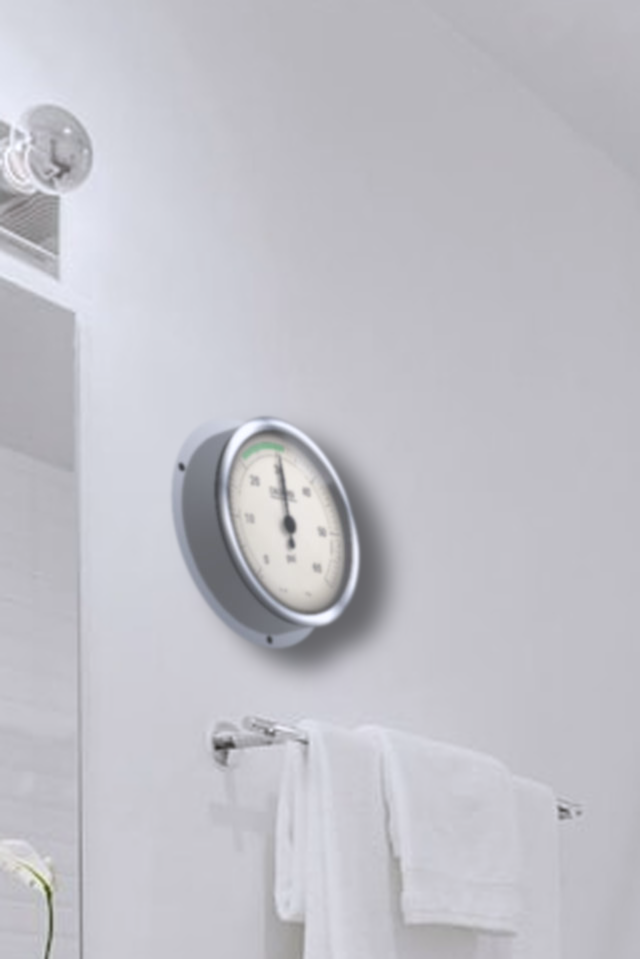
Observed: 30 psi
